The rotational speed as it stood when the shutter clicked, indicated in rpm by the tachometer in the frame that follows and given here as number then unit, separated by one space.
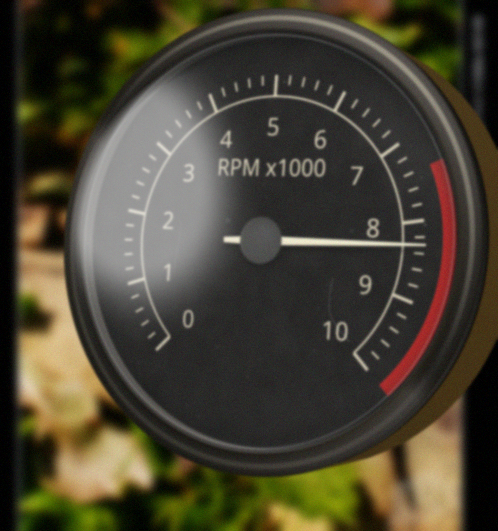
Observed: 8300 rpm
